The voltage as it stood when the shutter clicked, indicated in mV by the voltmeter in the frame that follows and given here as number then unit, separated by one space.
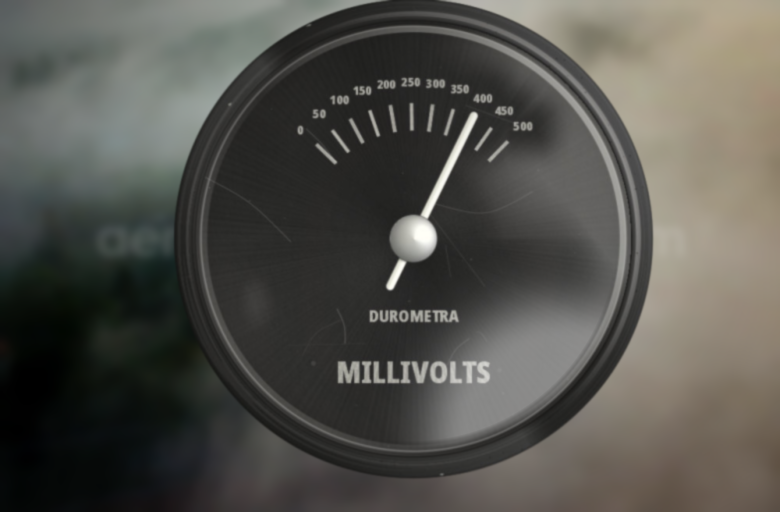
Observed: 400 mV
